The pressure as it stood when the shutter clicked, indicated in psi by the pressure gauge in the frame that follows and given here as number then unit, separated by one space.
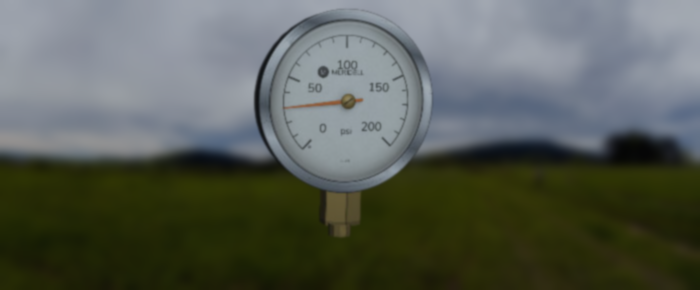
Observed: 30 psi
